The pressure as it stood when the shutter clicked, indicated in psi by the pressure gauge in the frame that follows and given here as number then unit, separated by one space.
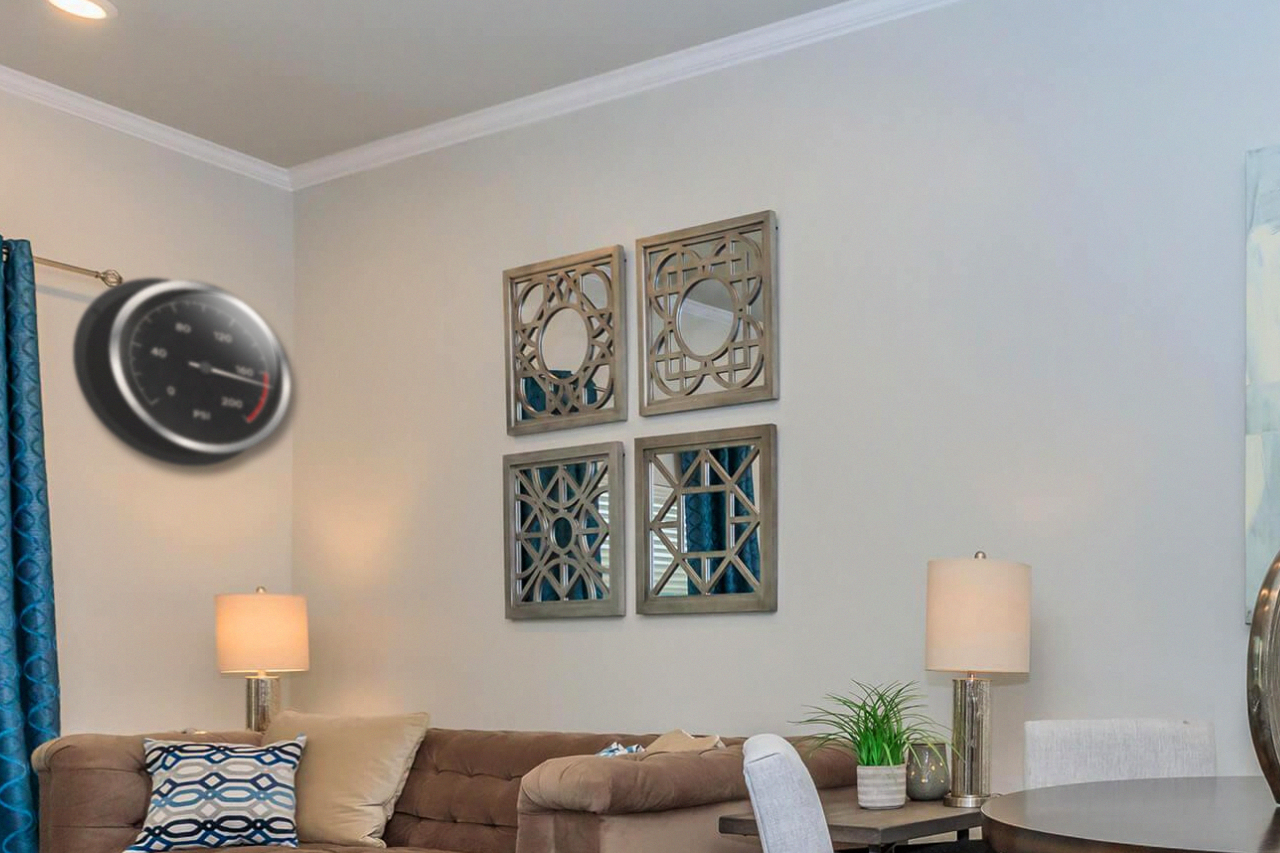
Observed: 170 psi
